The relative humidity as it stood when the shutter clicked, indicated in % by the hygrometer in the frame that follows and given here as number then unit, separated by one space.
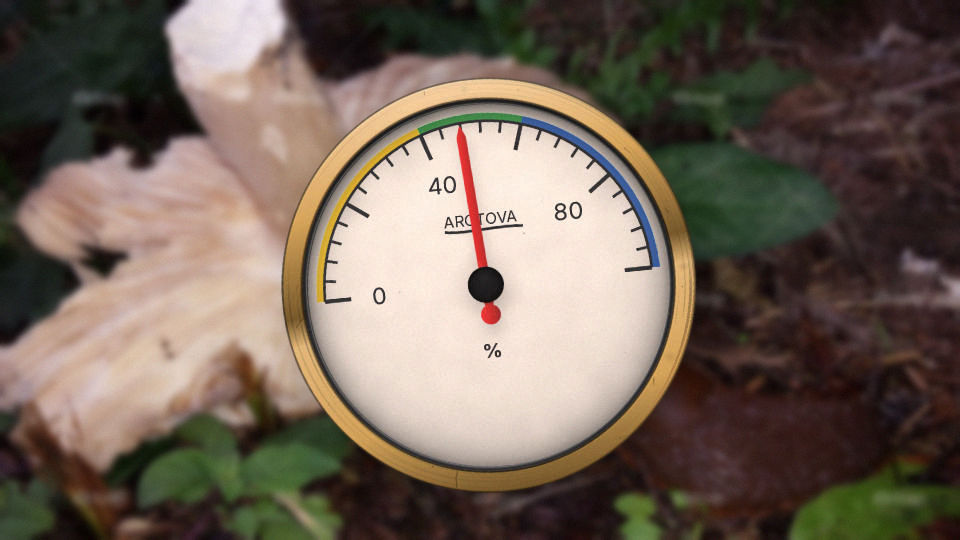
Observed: 48 %
